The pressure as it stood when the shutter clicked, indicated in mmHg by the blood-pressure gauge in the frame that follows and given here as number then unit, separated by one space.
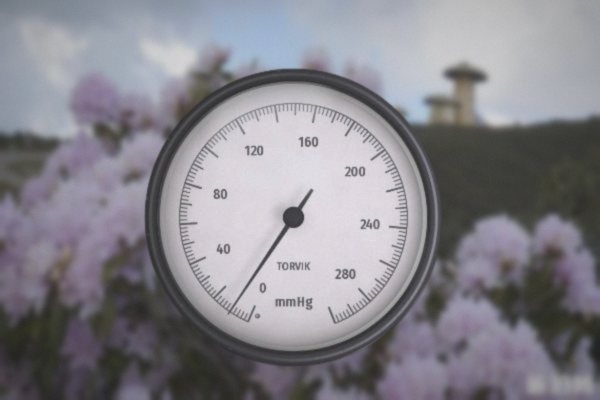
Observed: 10 mmHg
